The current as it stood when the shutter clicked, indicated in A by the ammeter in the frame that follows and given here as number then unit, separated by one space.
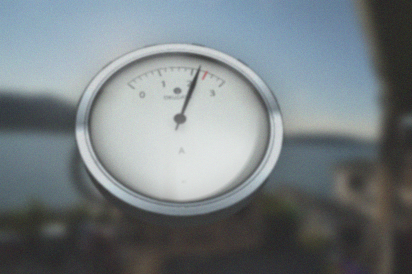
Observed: 2.2 A
